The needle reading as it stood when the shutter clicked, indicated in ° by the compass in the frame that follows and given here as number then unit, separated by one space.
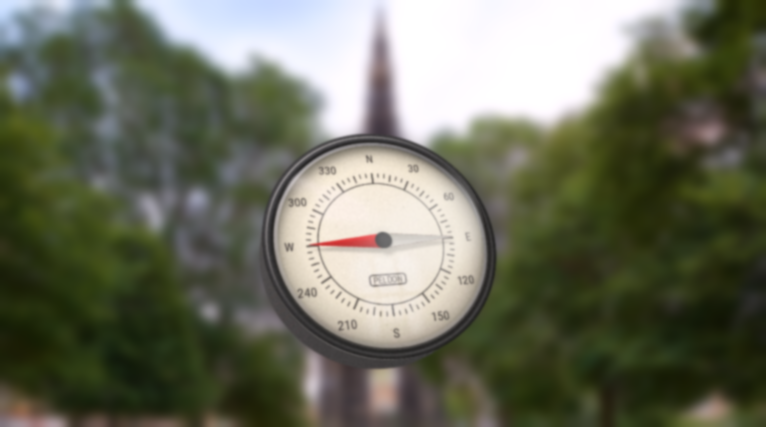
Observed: 270 °
